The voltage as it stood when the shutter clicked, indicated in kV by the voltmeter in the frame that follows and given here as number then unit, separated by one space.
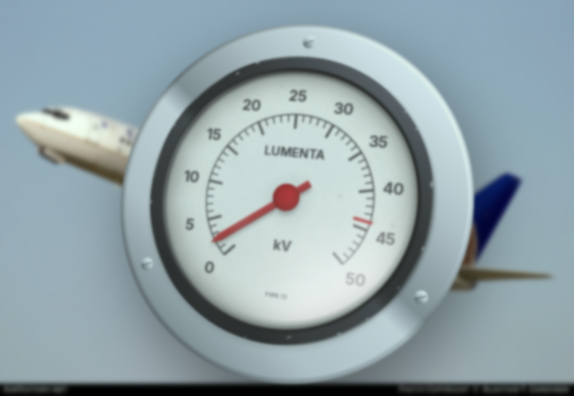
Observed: 2 kV
